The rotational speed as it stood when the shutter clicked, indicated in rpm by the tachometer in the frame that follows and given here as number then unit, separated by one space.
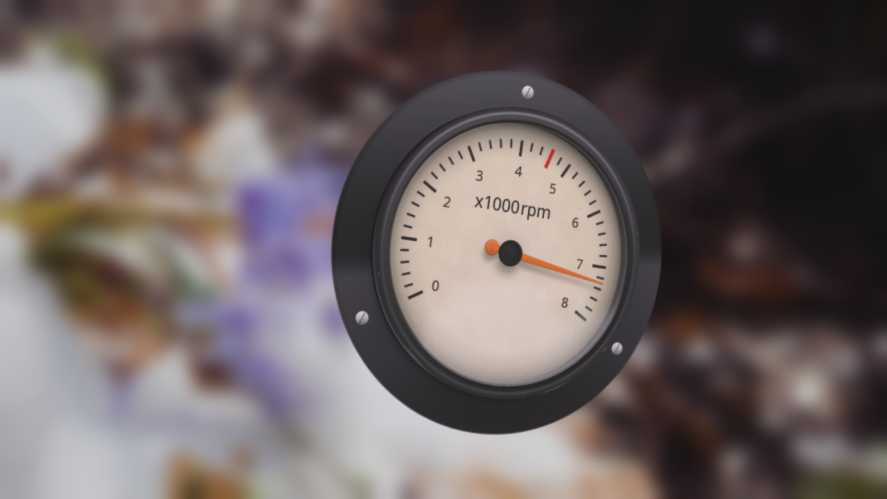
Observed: 7300 rpm
